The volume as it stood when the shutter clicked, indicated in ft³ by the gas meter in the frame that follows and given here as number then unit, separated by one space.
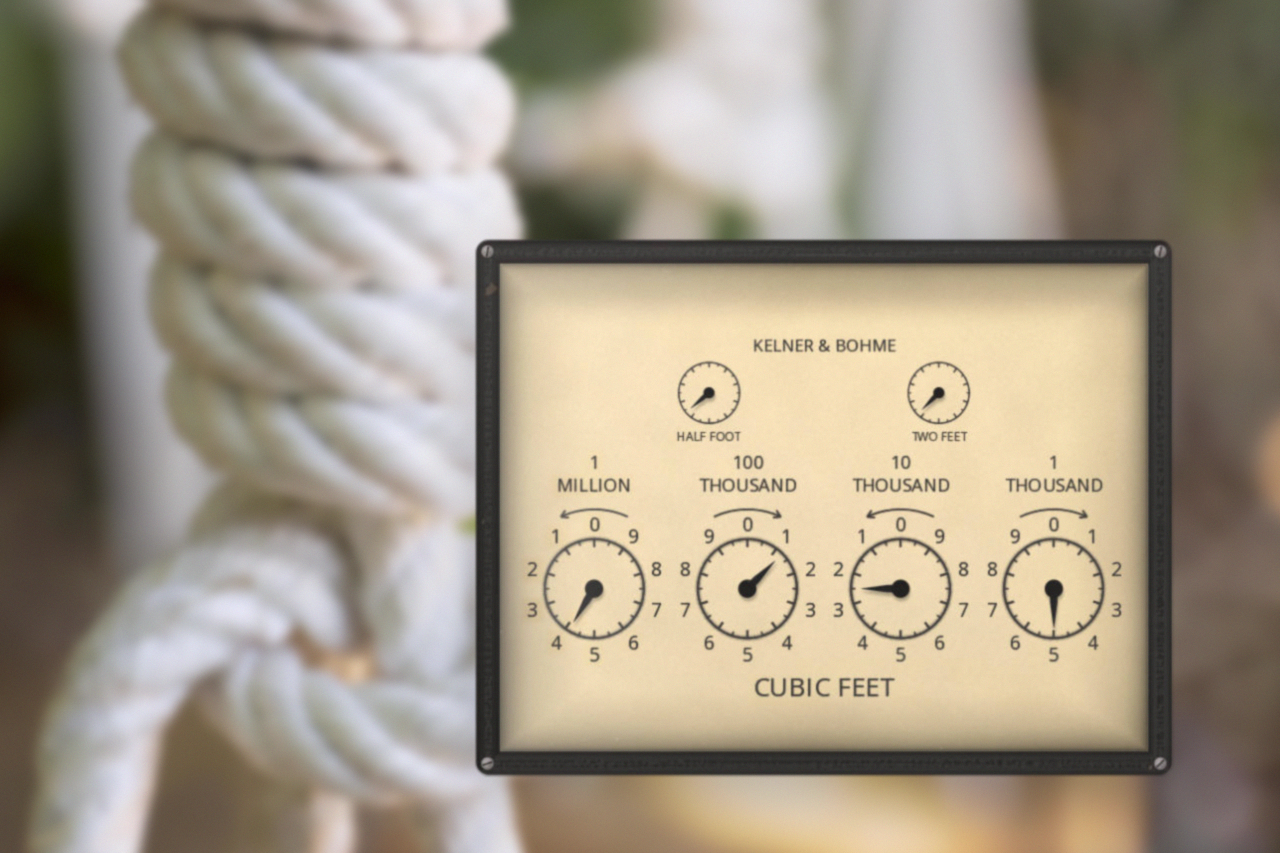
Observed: 412500 ft³
